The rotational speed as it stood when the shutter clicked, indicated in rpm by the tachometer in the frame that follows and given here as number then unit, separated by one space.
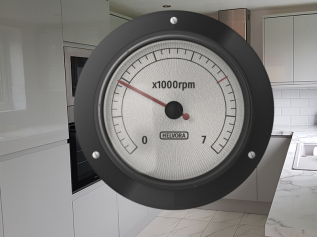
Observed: 1900 rpm
